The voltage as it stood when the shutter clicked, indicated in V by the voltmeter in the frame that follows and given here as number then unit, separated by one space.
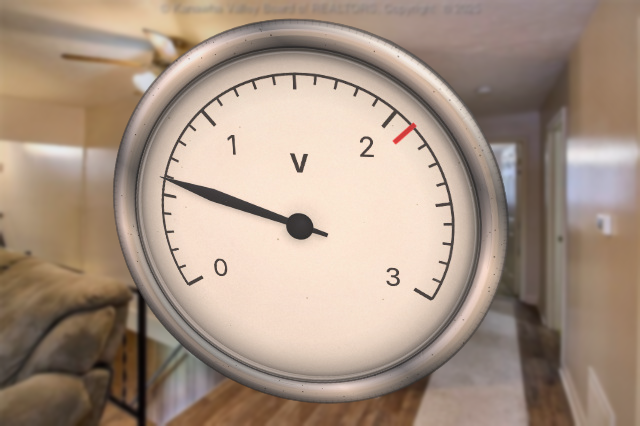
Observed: 0.6 V
